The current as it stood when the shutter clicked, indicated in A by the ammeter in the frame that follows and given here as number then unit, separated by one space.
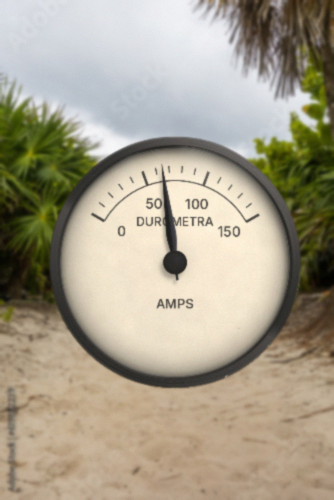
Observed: 65 A
